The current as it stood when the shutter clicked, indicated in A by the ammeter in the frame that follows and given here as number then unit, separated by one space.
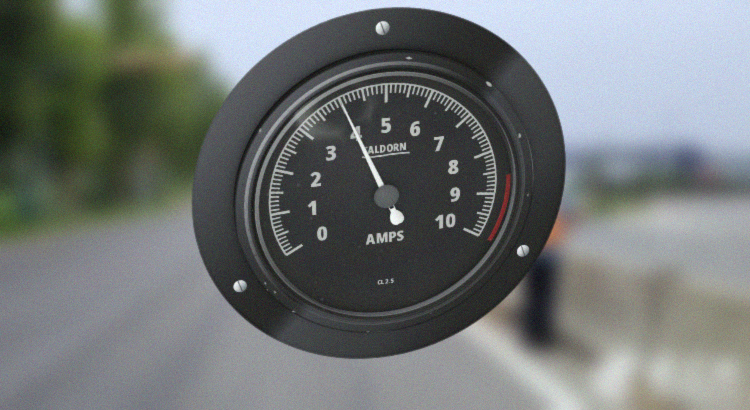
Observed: 4 A
